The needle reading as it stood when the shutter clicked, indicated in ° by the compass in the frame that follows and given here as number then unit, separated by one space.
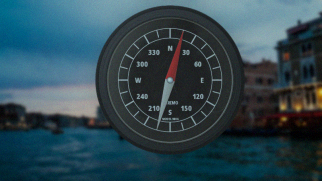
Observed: 15 °
